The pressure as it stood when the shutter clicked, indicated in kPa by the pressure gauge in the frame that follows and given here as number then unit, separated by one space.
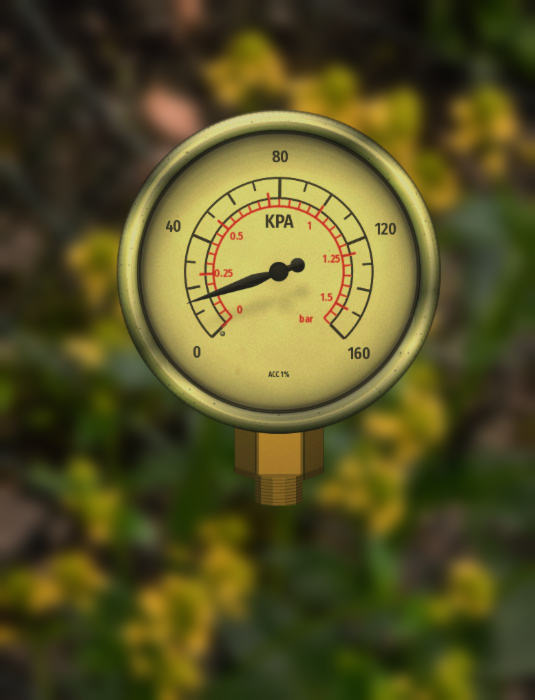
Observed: 15 kPa
